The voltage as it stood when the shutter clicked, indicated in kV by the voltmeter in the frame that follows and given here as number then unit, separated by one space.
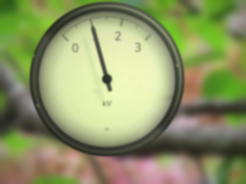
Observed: 1 kV
